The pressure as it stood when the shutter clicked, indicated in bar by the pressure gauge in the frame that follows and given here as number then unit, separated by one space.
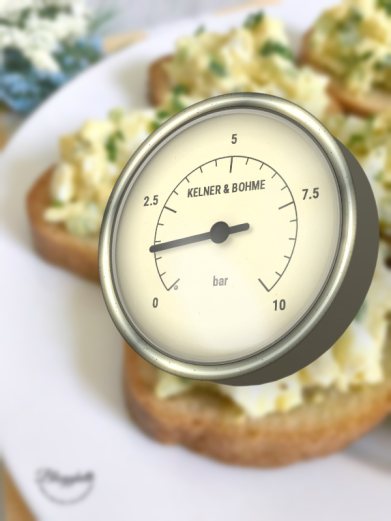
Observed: 1.25 bar
